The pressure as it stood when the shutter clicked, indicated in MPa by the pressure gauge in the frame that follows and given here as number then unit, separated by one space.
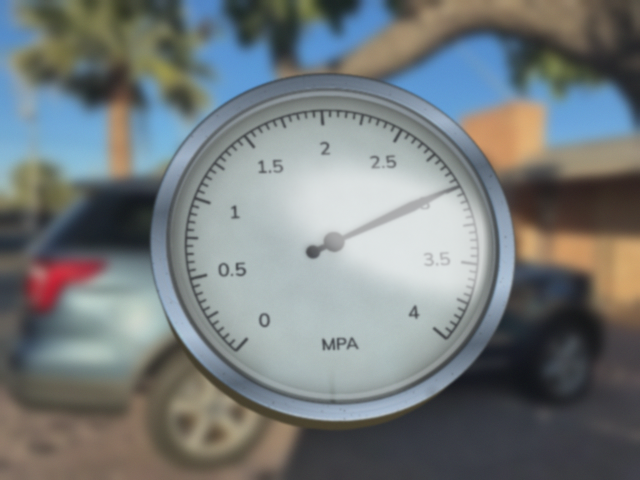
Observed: 3 MPa
